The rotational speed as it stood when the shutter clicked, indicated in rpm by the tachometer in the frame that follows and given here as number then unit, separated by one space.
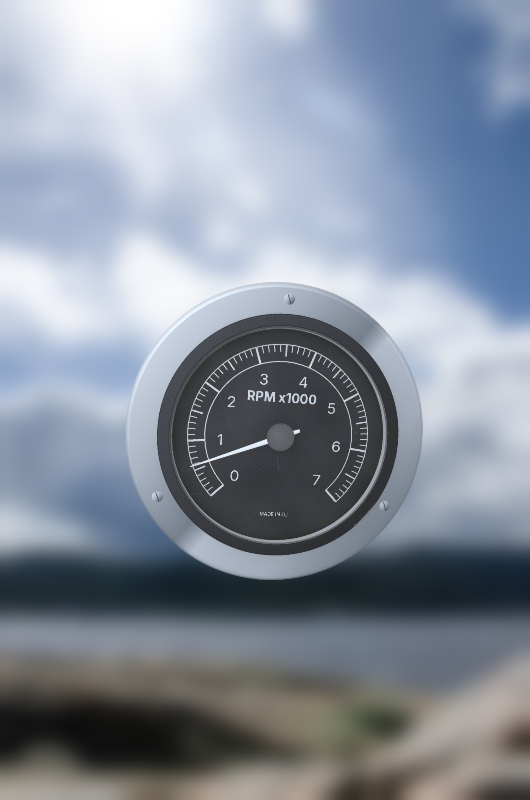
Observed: 600 rpm
